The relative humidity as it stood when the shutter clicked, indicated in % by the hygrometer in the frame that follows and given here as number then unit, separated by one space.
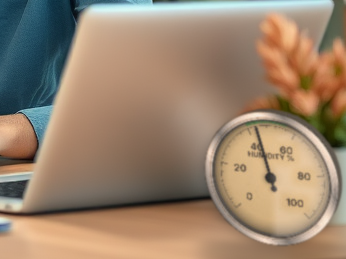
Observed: 44 %
